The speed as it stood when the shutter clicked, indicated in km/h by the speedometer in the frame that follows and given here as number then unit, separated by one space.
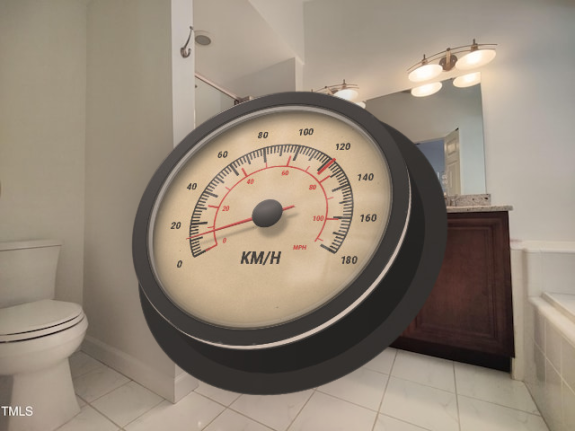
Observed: 10 km/h
